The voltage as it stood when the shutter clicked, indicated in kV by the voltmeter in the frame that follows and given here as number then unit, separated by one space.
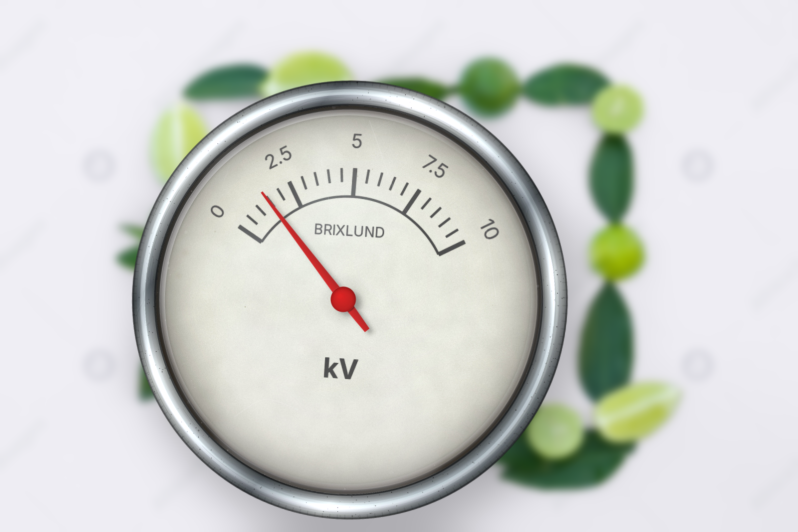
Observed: 1.5 kV
